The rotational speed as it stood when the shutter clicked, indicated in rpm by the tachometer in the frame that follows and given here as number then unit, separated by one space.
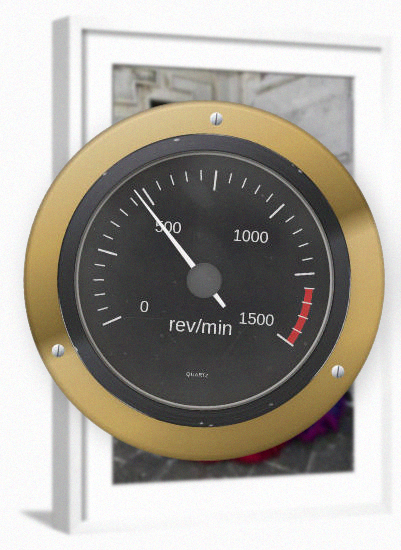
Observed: 475 rpm
